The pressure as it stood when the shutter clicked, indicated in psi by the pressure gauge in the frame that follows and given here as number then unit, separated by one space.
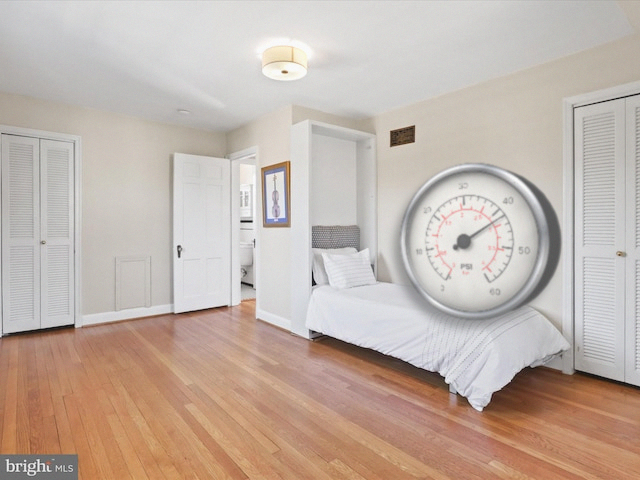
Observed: 42 psi
